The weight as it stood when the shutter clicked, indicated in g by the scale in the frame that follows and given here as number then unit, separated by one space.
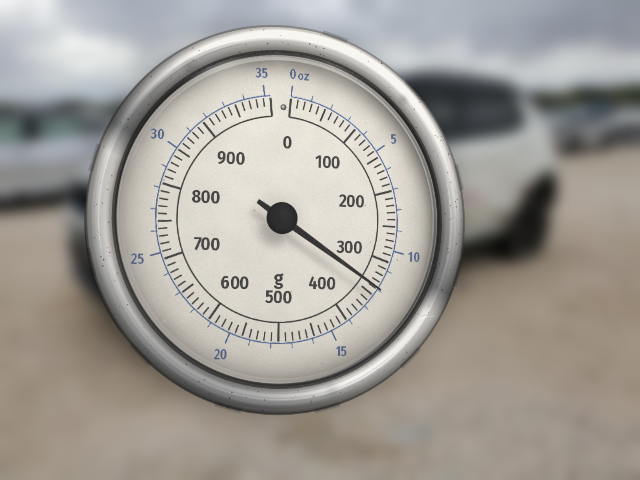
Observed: 340 g
